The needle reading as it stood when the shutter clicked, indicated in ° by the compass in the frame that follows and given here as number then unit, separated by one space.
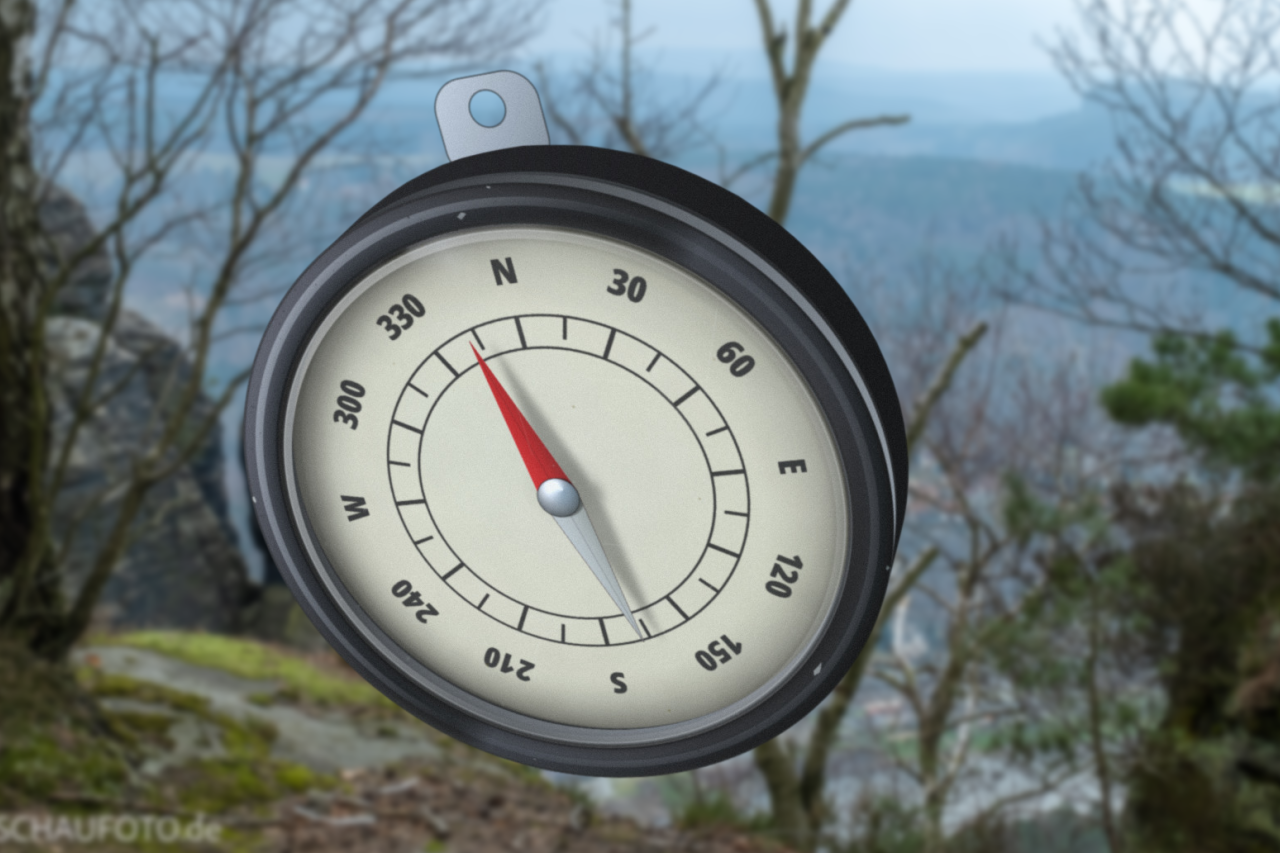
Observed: 345 °
